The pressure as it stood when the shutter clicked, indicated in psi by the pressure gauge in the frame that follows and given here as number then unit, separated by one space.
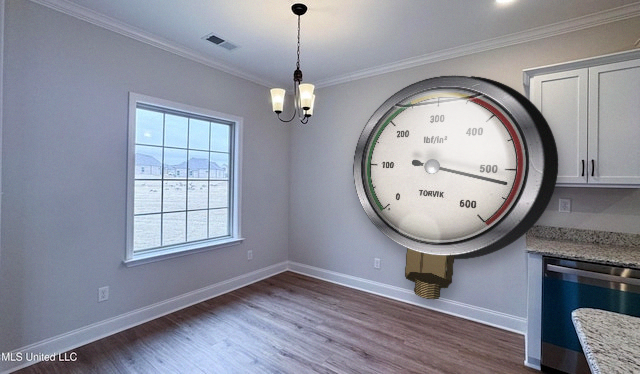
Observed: 525 psi
